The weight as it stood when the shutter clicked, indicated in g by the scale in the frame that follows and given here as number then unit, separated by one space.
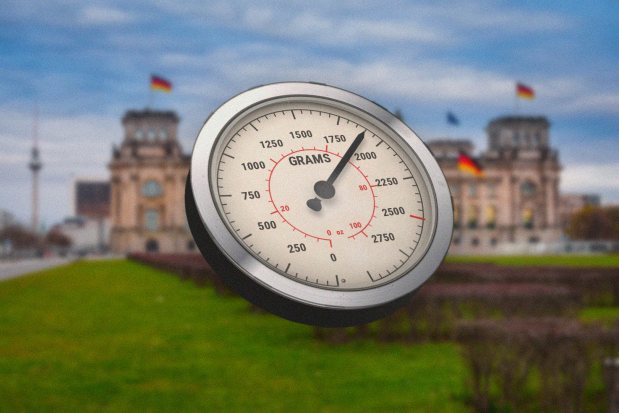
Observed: 1900 g
